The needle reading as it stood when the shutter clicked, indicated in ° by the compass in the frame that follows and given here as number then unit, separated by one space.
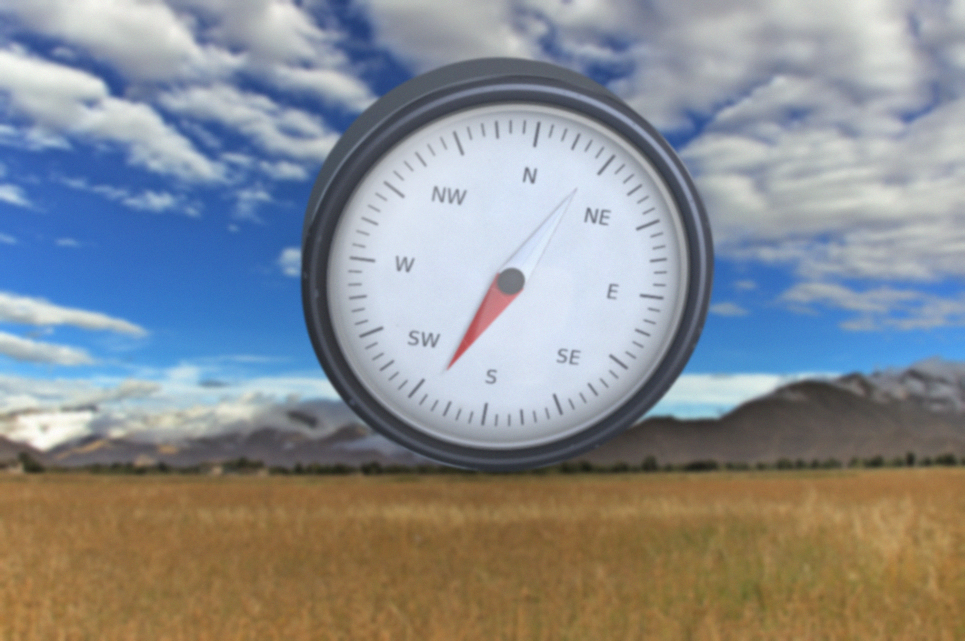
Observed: 205 °
